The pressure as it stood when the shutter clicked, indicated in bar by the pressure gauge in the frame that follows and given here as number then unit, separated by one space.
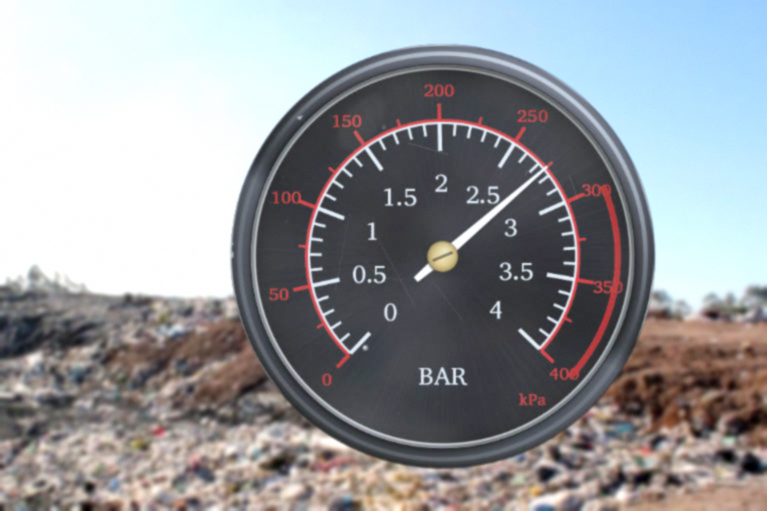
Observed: 2.75 bar
